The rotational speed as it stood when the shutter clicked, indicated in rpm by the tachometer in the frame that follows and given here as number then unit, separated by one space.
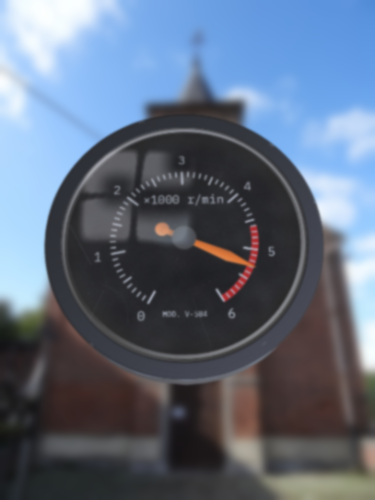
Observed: 5300 rpm
